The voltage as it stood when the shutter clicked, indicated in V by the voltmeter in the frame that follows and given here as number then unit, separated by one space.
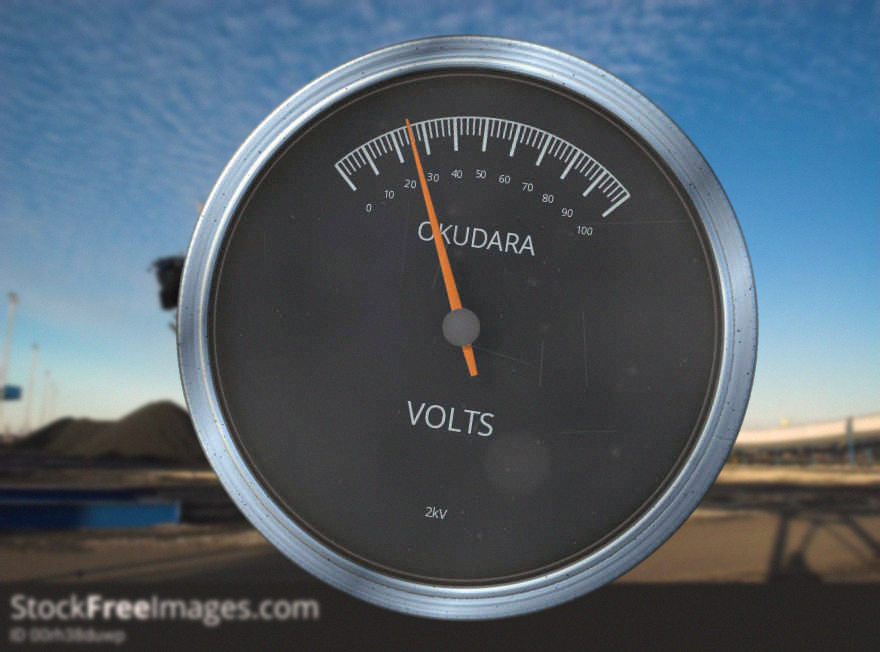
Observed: 26 V
